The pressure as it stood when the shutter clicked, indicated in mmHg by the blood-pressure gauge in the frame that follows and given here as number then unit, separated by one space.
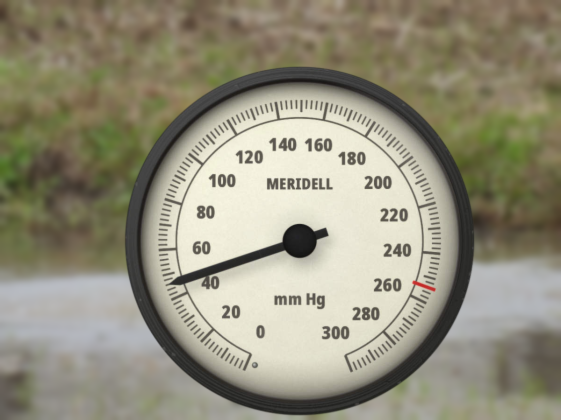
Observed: 46 mmHg
